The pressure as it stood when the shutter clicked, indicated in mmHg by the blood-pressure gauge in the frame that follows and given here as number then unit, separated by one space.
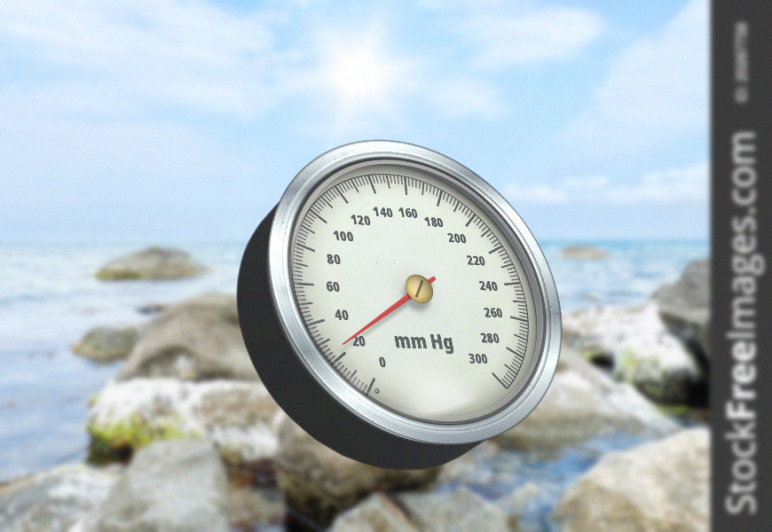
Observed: 24 mmHg
